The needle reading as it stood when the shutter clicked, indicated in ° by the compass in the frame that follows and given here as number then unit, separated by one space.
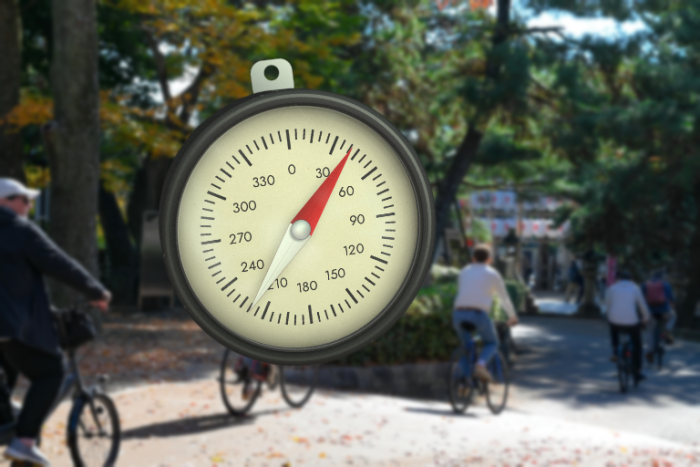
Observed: 40 °
